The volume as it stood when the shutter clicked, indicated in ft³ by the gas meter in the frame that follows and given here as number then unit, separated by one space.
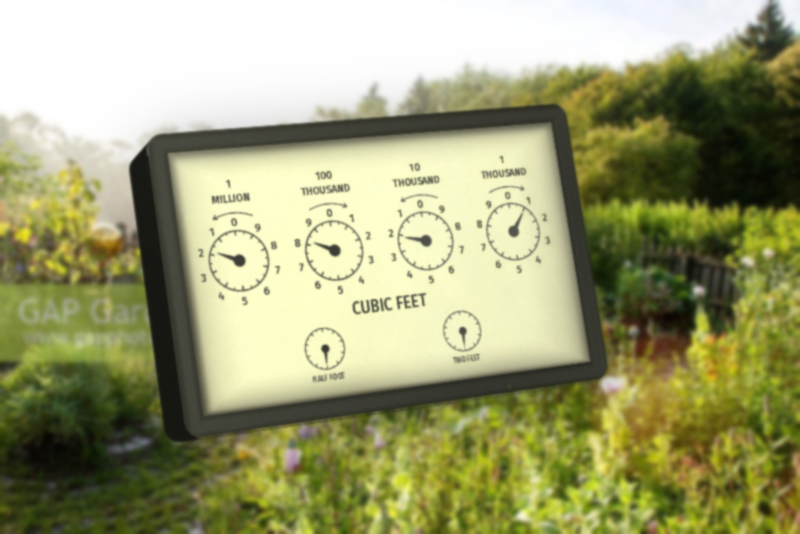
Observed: 182100 ft³
